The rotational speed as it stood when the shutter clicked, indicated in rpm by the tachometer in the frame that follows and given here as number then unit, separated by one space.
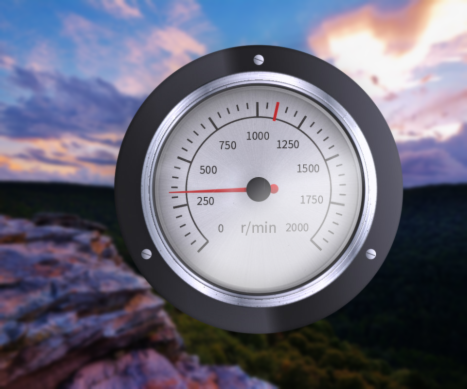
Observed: 325 rpm
